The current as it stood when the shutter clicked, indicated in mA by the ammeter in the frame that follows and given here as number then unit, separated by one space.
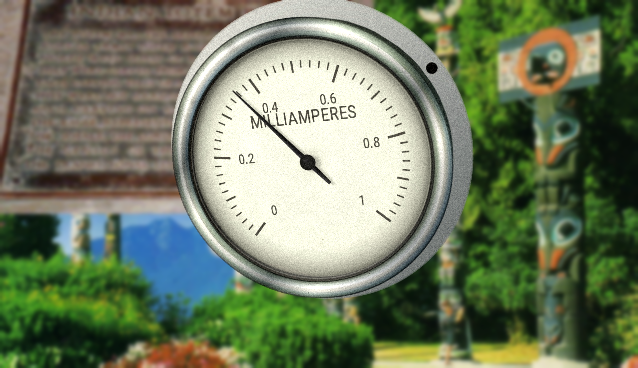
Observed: 0.36 mA
